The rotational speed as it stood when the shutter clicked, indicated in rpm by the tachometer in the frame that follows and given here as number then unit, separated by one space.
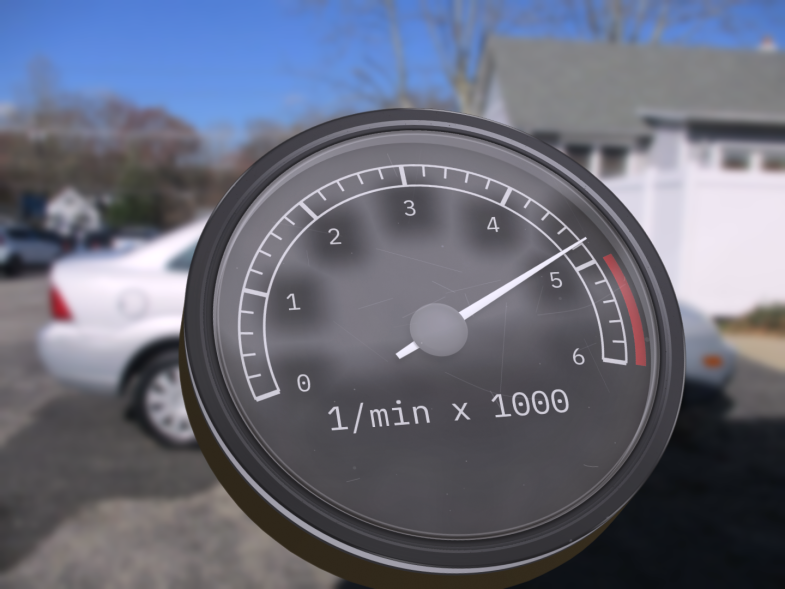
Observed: 4800 rpm
